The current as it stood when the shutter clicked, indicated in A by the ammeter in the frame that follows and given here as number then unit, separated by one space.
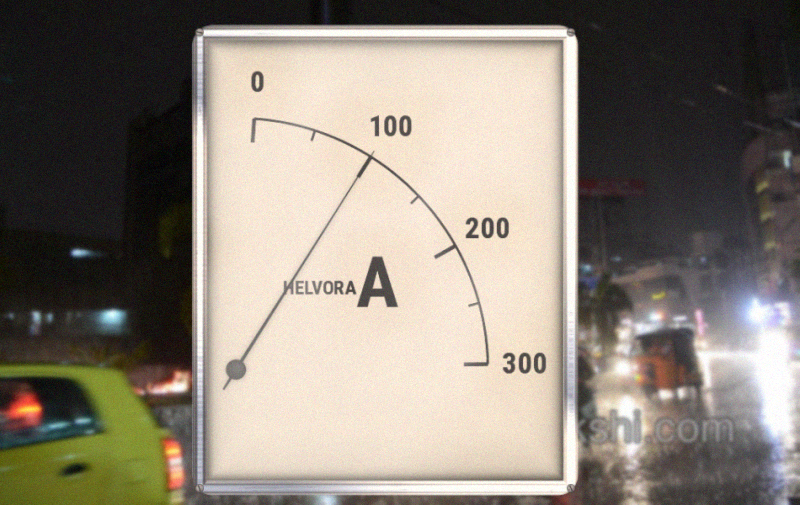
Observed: 100 A
